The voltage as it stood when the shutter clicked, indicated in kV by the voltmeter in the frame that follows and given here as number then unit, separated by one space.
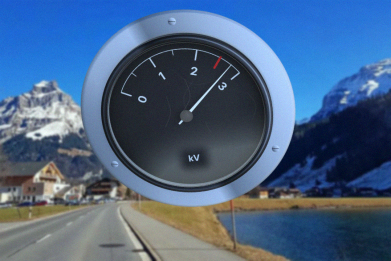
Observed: 2.75 kV
